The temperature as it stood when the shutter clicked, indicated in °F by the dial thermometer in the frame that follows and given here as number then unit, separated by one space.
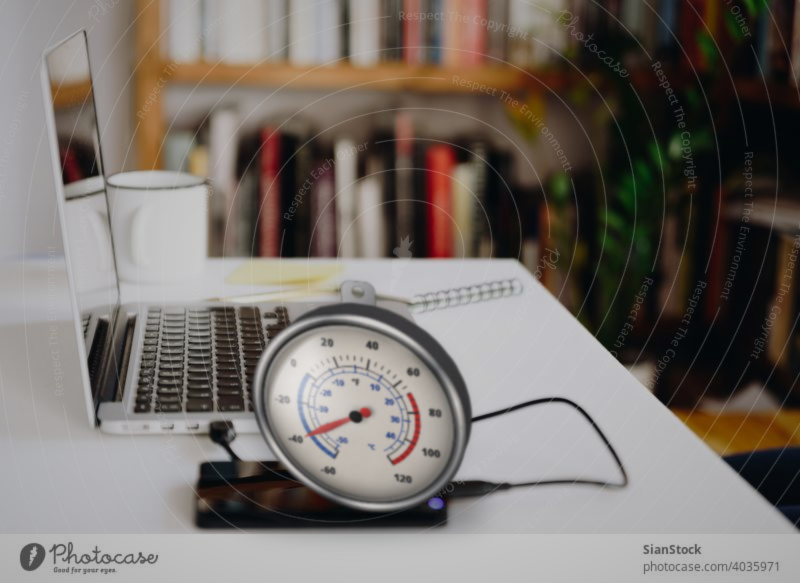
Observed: -40 °F
